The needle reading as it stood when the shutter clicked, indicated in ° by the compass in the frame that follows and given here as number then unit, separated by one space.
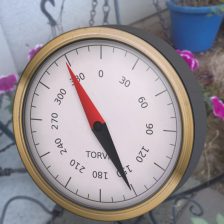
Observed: 330 °
